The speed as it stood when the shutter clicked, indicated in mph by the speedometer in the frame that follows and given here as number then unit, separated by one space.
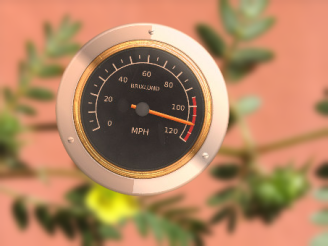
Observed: 110 mph
